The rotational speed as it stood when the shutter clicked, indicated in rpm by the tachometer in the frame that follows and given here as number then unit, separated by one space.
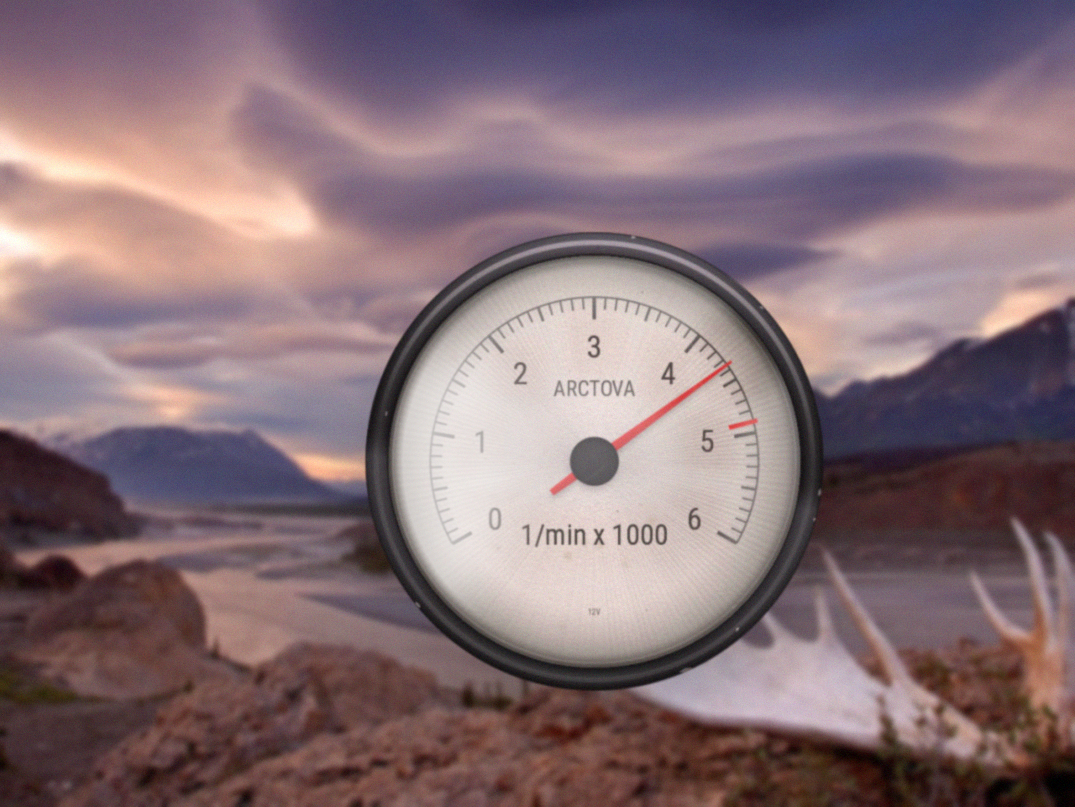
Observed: 4350 rpm
